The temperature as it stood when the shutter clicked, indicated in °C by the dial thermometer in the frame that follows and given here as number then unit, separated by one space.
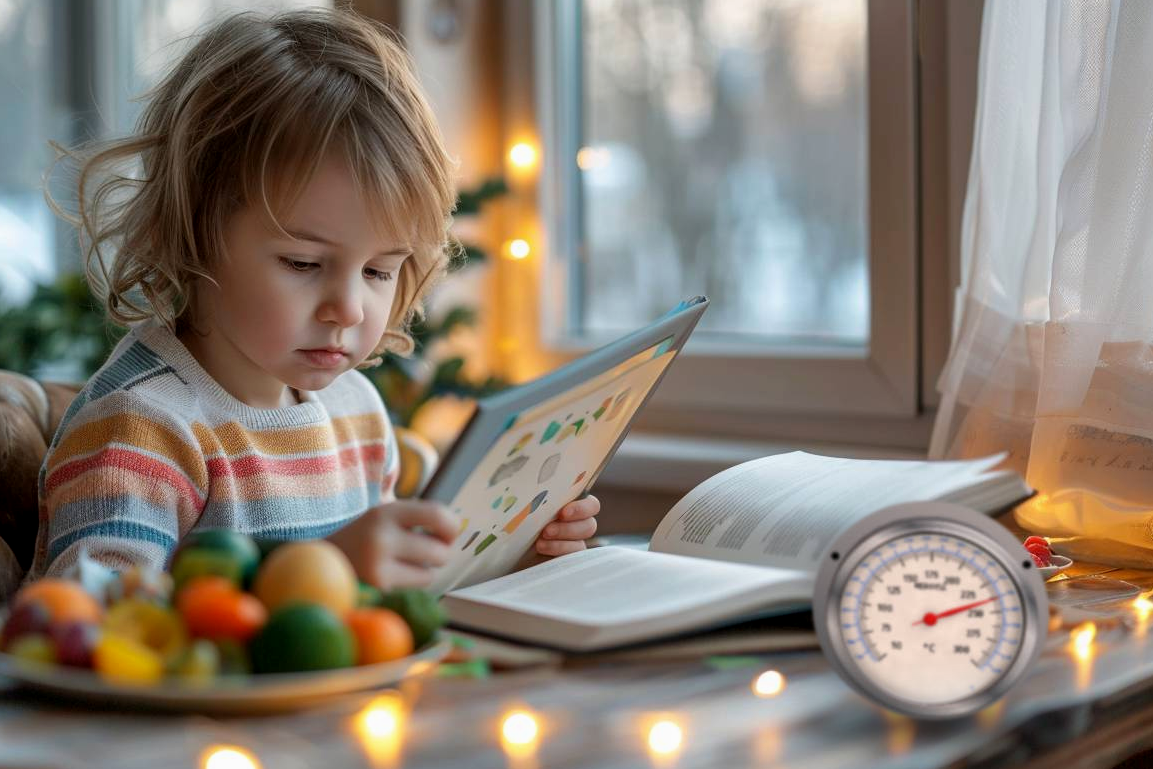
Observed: 237.5 °C
